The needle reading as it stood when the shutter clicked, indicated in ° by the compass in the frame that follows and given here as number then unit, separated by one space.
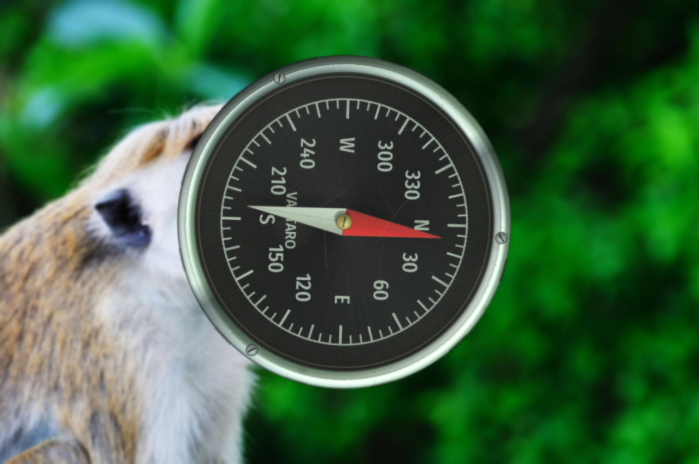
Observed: 7.5 °
